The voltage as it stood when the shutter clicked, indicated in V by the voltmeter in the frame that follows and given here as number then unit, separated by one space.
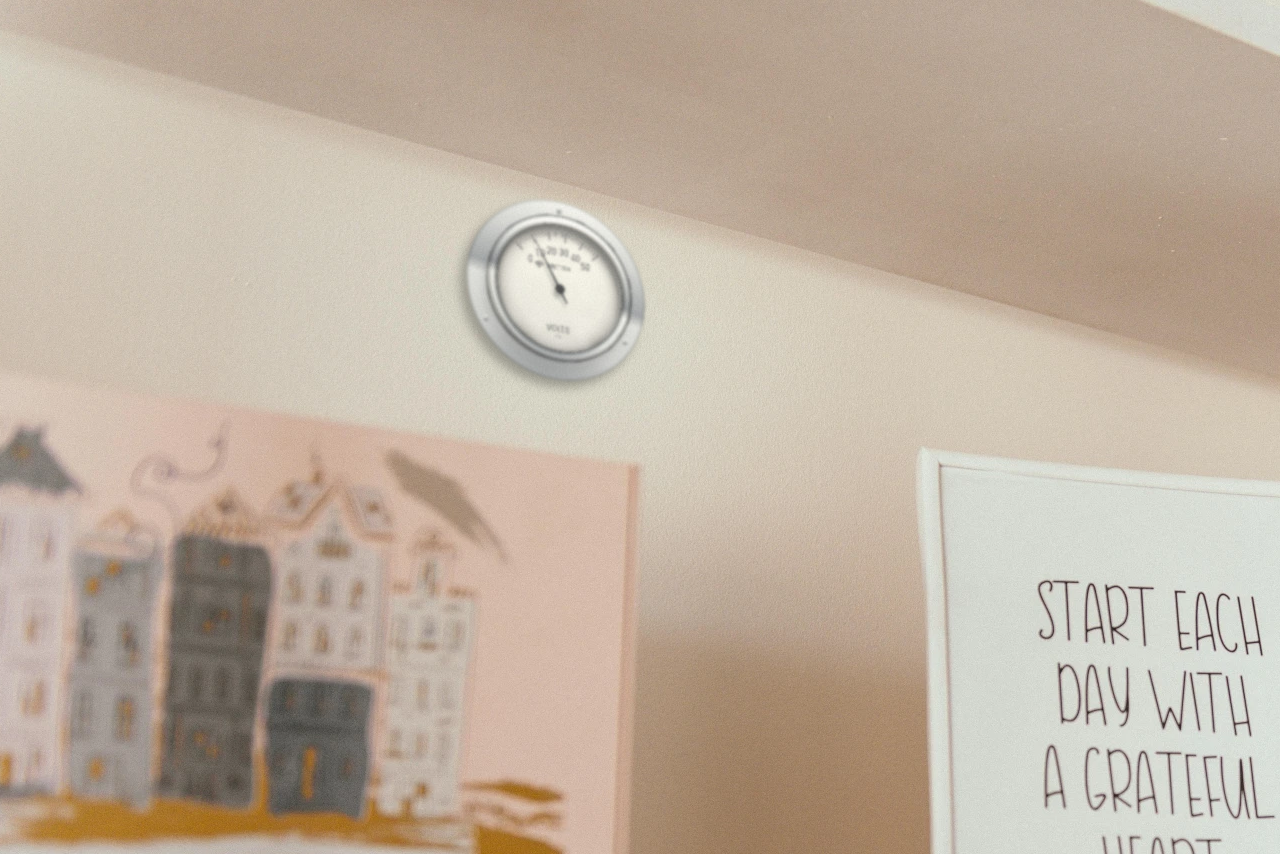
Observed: 10 V
